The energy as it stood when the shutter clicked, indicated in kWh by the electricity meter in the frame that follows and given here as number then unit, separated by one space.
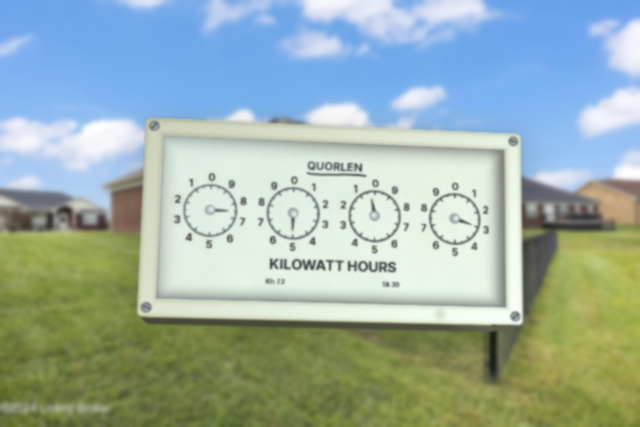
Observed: 7503 kWh
